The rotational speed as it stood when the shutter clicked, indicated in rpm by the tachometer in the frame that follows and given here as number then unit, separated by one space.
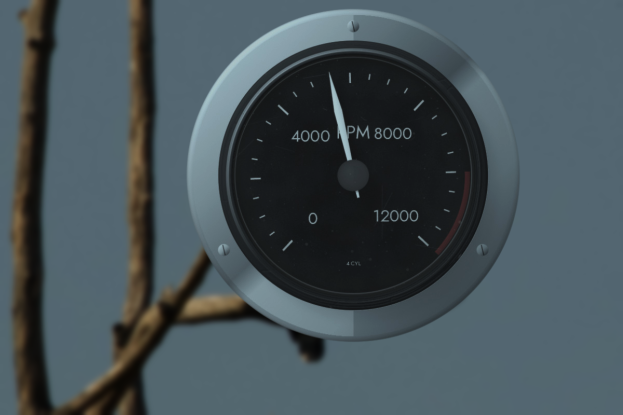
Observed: 5500 rpm
